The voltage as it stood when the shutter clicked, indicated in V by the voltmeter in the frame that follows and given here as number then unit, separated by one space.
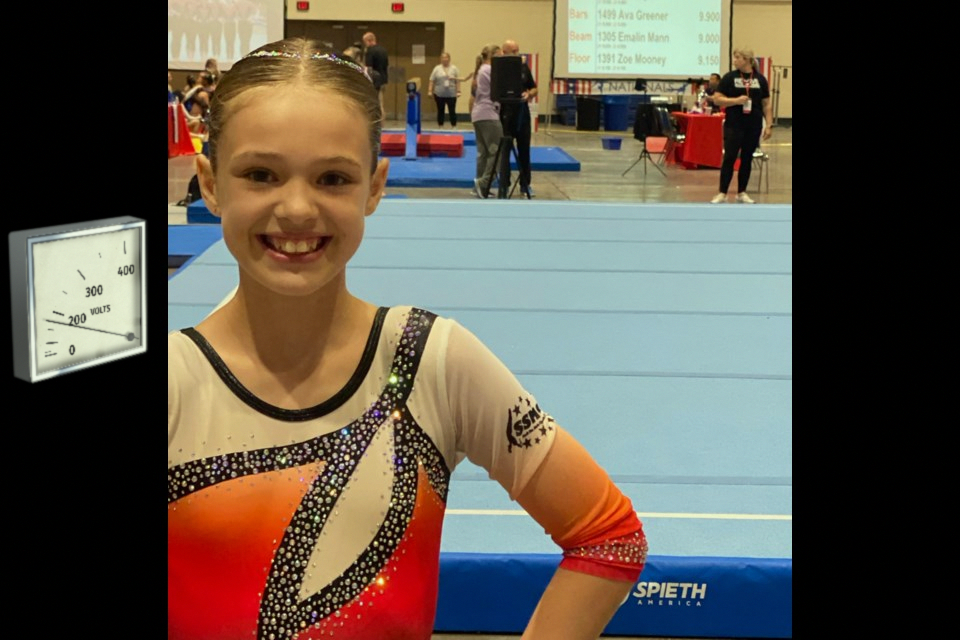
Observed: 175 V
